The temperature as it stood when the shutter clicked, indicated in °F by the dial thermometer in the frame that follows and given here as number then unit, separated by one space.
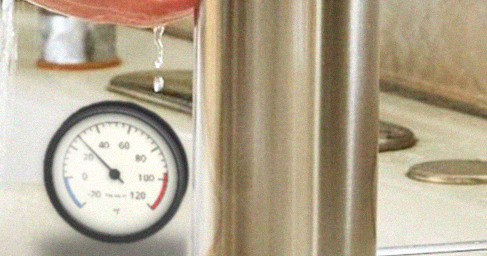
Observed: 28 °F
